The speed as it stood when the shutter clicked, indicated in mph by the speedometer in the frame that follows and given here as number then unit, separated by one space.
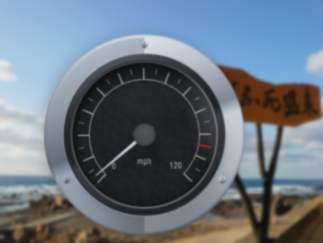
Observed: 2.5 mph
